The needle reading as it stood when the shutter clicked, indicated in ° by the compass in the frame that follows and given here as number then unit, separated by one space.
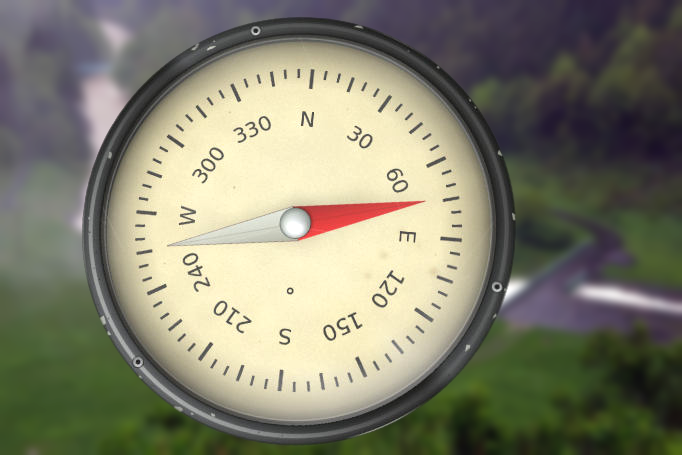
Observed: 75 °
